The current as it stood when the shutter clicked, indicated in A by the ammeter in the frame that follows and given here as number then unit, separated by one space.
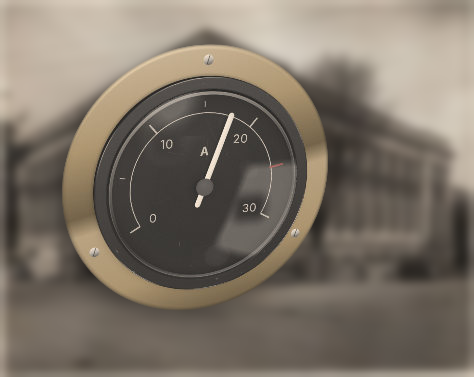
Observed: 17.5 A
